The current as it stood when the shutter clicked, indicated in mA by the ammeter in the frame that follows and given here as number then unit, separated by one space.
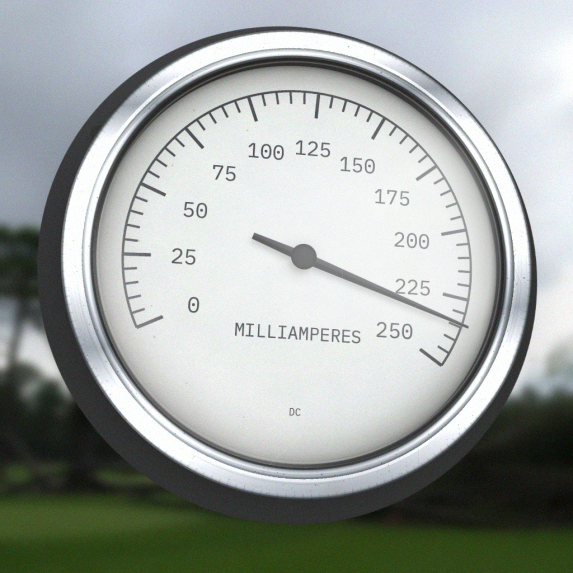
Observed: 235 mA
